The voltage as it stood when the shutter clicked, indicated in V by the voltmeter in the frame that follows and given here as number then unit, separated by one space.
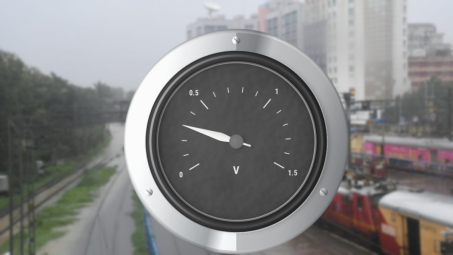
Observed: 0.3 V
